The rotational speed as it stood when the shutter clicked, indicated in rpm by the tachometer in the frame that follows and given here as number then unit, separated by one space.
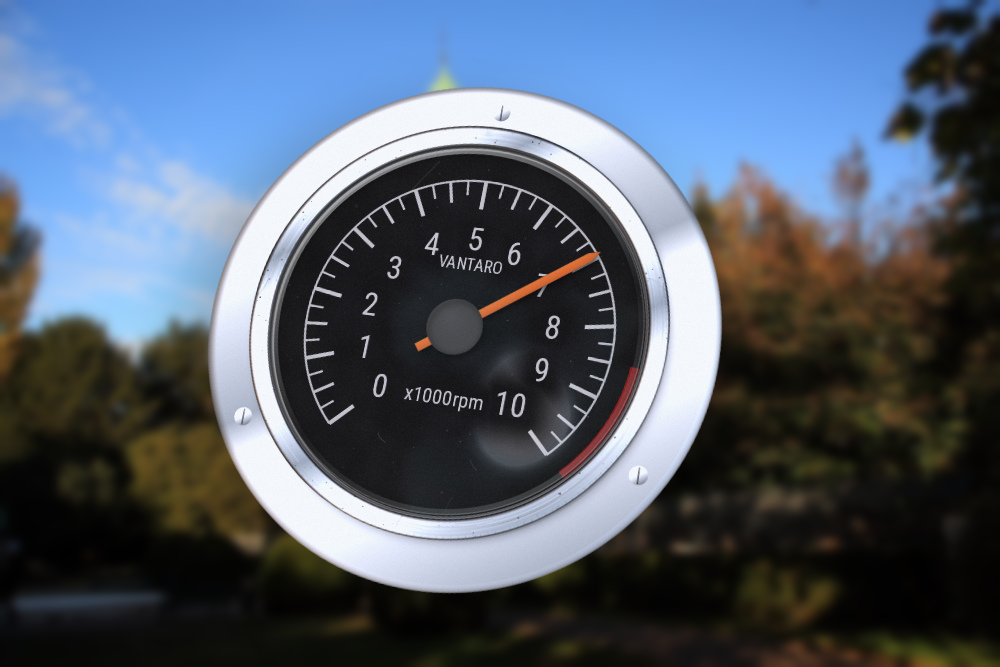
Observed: 7000 rpm
